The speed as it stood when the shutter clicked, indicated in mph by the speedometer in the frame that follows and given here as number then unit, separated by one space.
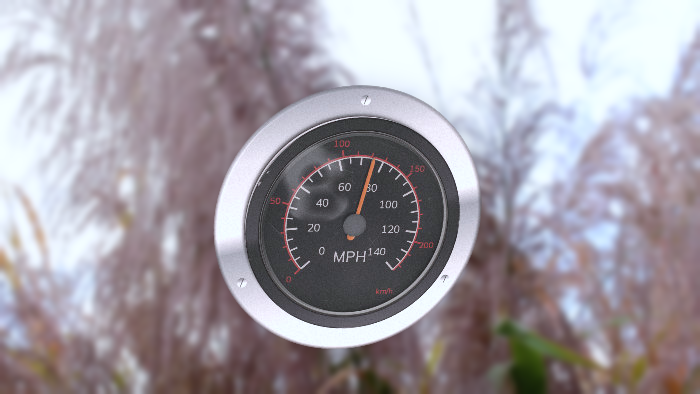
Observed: 75 mph
